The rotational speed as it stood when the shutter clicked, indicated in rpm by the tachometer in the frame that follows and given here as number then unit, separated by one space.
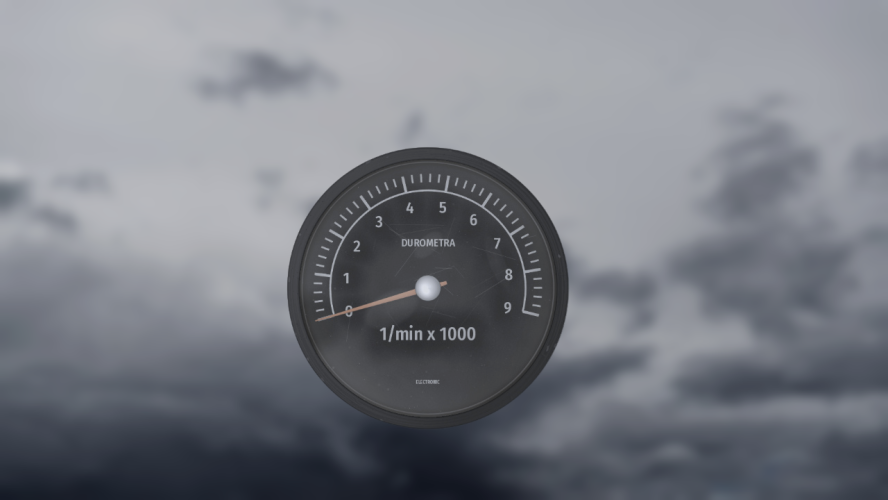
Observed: 0 rpm
